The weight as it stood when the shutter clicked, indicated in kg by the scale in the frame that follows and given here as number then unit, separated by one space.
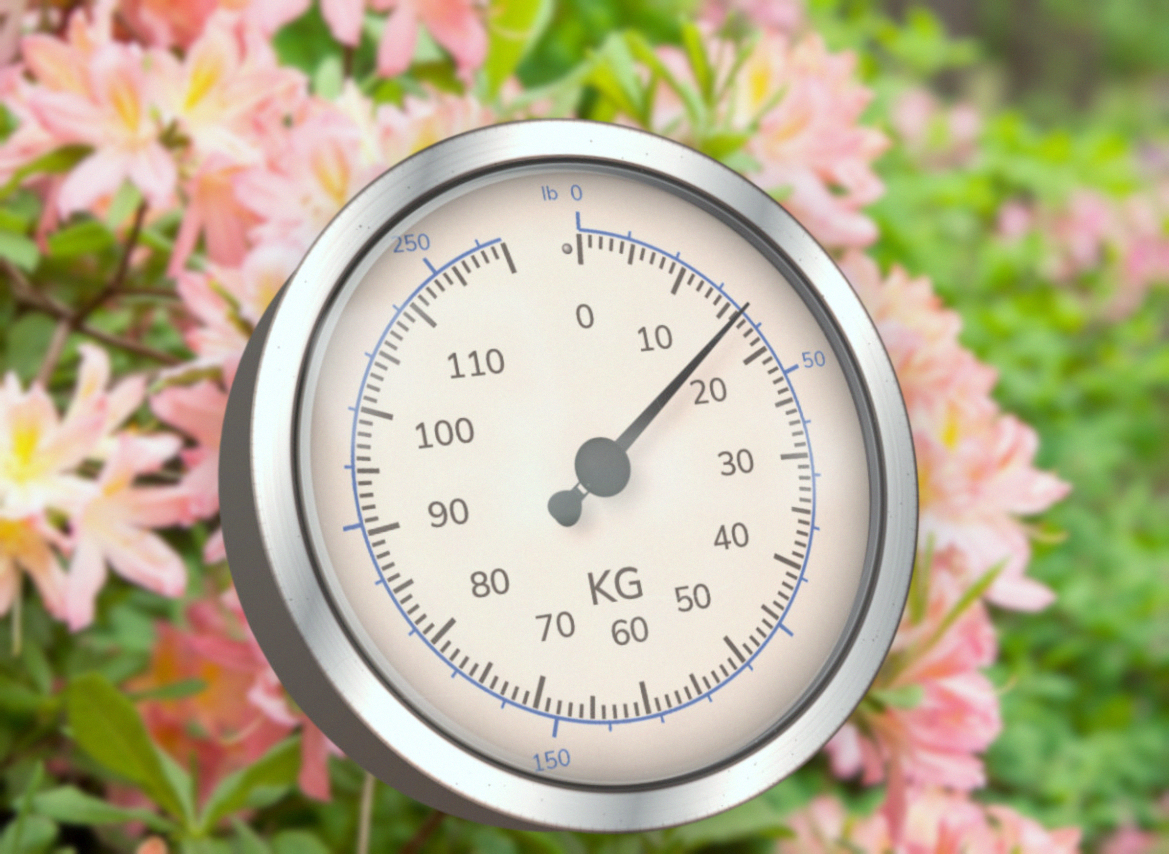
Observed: 16 kg
